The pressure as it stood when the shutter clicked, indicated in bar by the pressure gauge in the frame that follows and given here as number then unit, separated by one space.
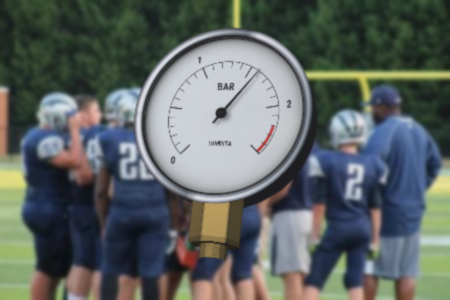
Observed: 1.6 bar
